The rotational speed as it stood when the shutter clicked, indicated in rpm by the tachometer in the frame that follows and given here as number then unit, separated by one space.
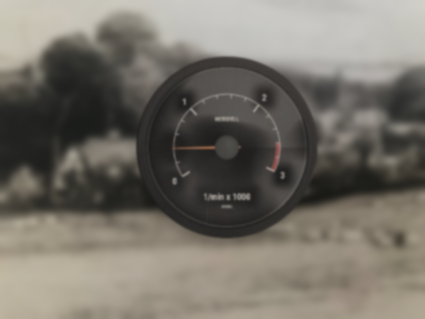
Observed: 400 rpm
